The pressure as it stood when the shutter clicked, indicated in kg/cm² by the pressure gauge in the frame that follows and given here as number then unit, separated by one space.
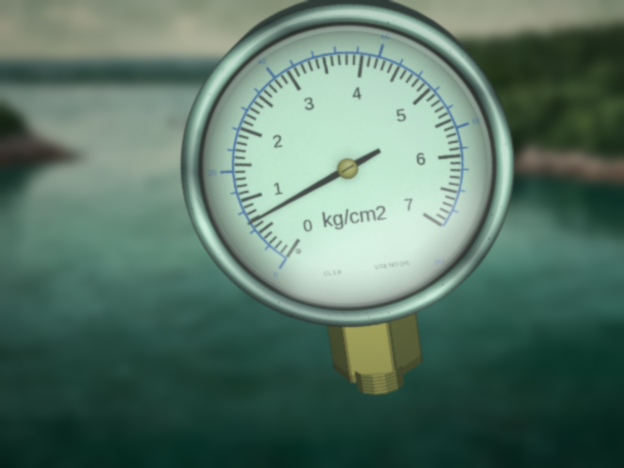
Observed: 0.7 kg/cm²
